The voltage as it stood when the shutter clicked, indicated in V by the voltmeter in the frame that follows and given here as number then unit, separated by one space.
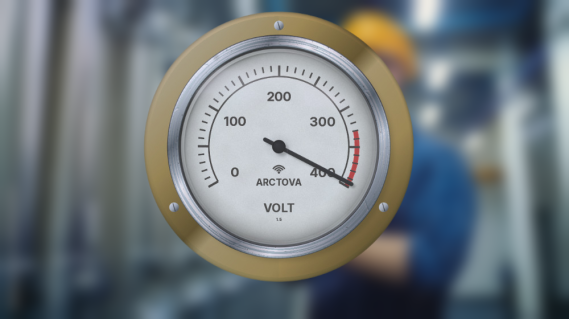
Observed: 395 V
